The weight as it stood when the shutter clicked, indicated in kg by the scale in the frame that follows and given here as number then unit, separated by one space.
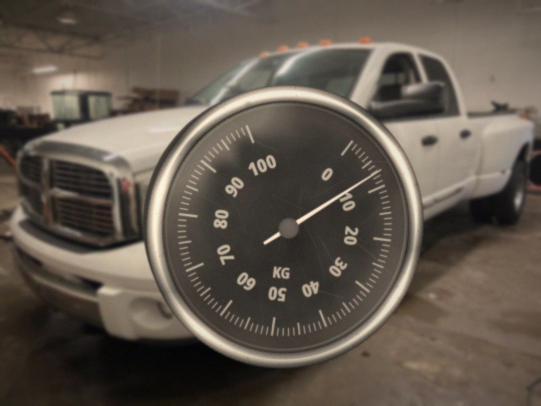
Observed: 7 kg
